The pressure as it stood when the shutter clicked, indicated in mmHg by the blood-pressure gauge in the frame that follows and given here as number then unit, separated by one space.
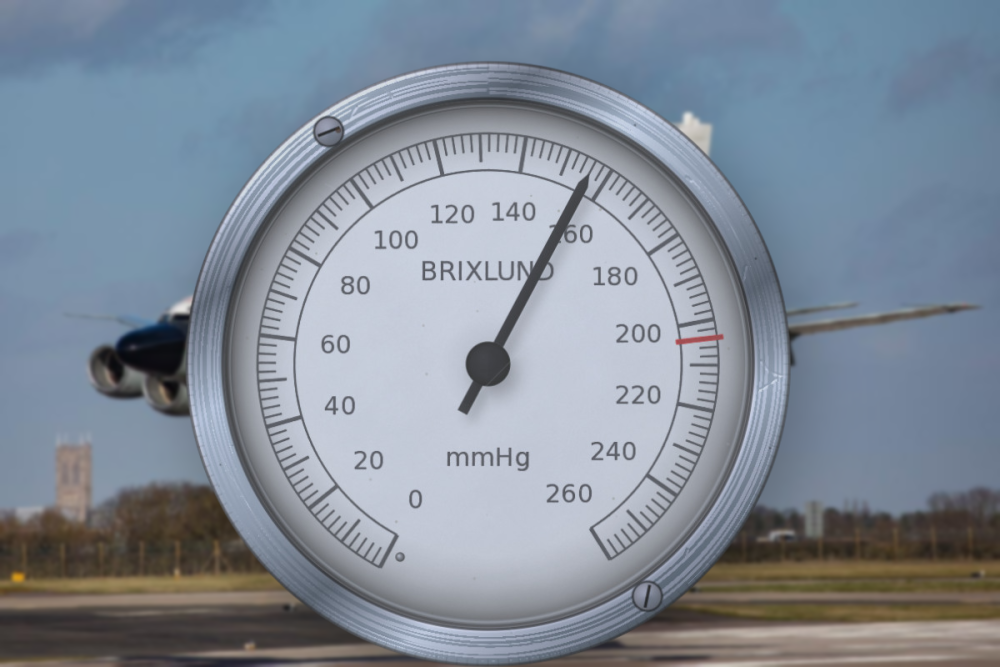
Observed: 156 mmHg
